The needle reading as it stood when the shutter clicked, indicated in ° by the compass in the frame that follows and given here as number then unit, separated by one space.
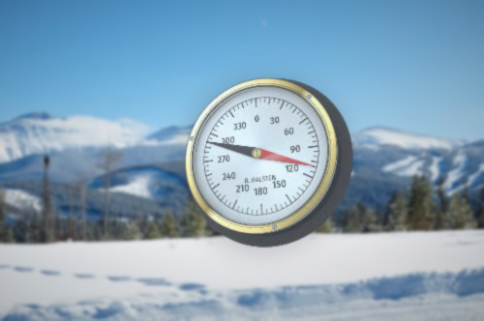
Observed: 110 °
